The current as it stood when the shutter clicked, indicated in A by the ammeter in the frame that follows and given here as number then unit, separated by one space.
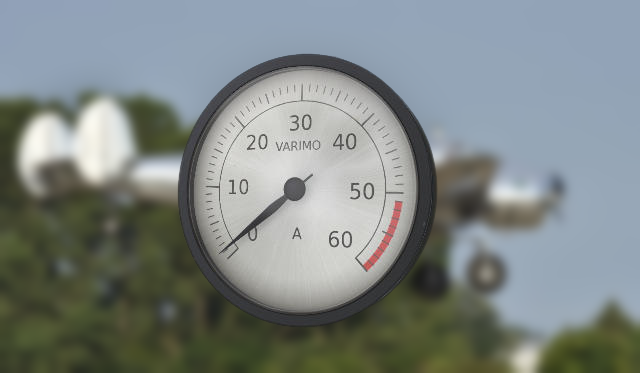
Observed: 1 A
